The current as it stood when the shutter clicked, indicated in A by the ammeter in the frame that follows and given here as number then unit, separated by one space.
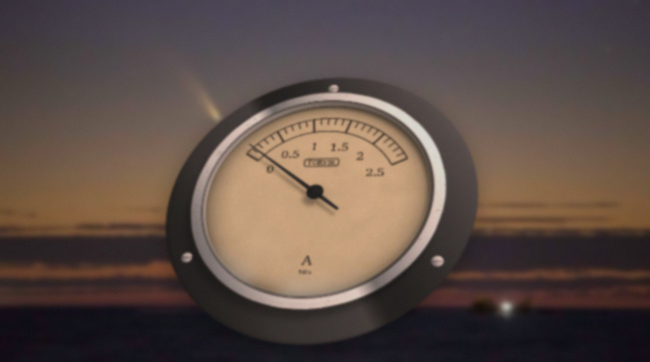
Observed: 0.1 A
